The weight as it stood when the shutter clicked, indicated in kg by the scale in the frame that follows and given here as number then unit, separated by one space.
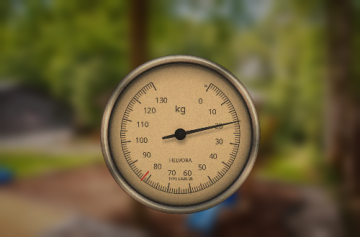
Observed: 20 kg
